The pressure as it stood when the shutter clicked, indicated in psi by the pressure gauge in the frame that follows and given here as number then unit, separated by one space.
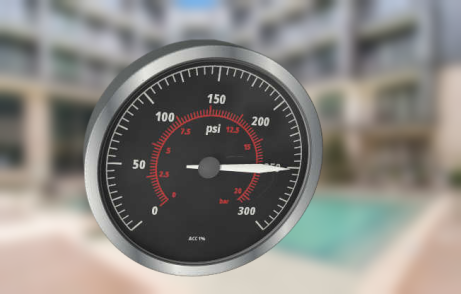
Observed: 250 psi
